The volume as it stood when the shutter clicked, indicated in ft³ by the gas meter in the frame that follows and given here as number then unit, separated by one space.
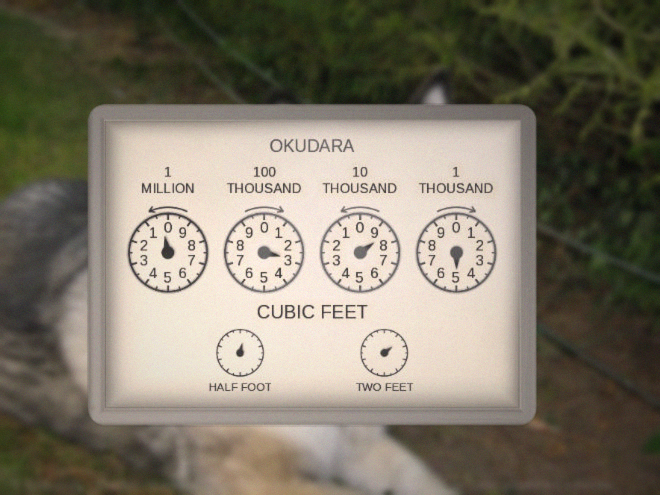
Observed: 28500 ft³
